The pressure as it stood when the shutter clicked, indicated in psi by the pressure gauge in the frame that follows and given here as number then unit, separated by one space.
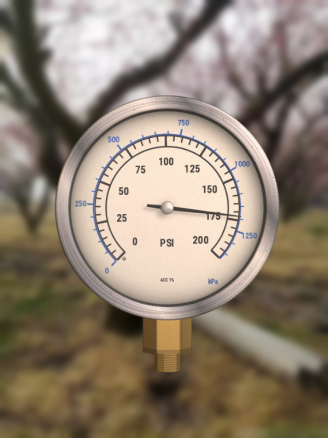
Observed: 172.5 psi
